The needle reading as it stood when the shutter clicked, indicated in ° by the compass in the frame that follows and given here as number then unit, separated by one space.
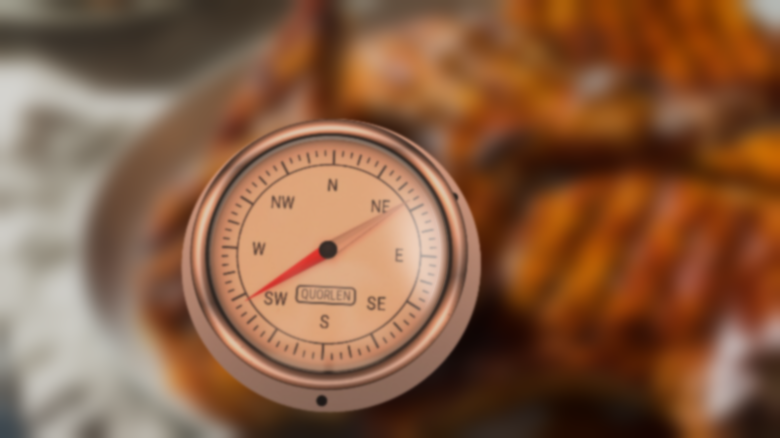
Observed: 235 °
